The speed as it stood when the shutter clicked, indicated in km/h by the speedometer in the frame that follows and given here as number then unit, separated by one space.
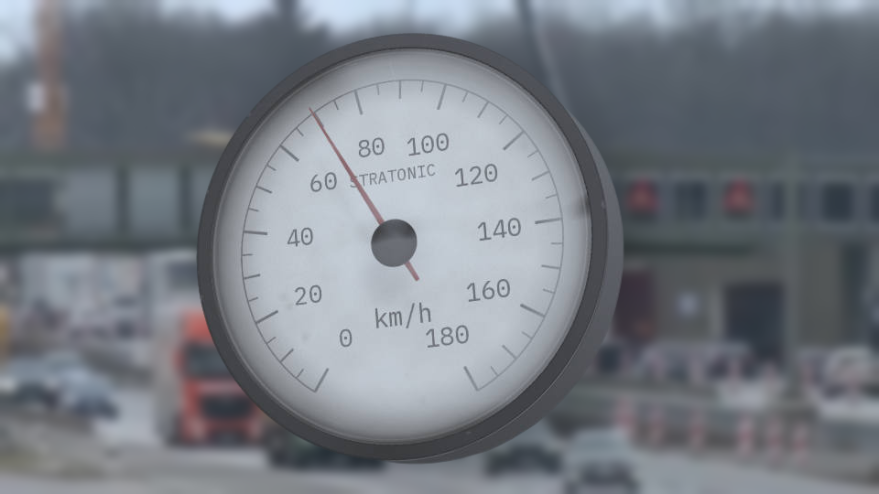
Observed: 70 km/h
